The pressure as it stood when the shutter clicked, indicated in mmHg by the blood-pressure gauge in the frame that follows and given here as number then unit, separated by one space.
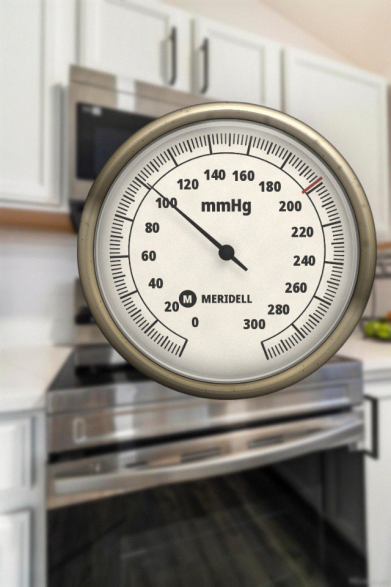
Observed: 102 mmHg
